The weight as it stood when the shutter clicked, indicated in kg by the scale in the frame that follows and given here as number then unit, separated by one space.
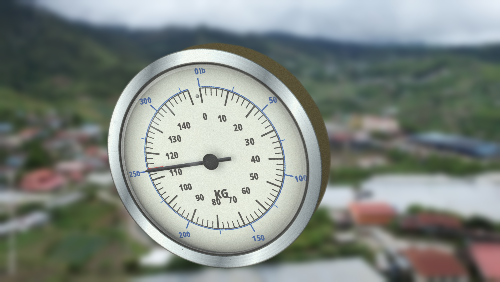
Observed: 114 kg
